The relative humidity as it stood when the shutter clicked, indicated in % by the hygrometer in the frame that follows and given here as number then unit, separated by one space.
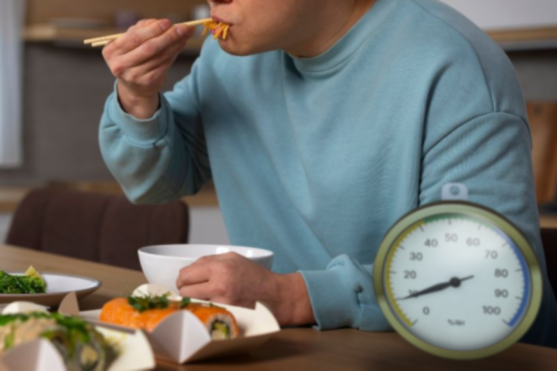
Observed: 10 %
